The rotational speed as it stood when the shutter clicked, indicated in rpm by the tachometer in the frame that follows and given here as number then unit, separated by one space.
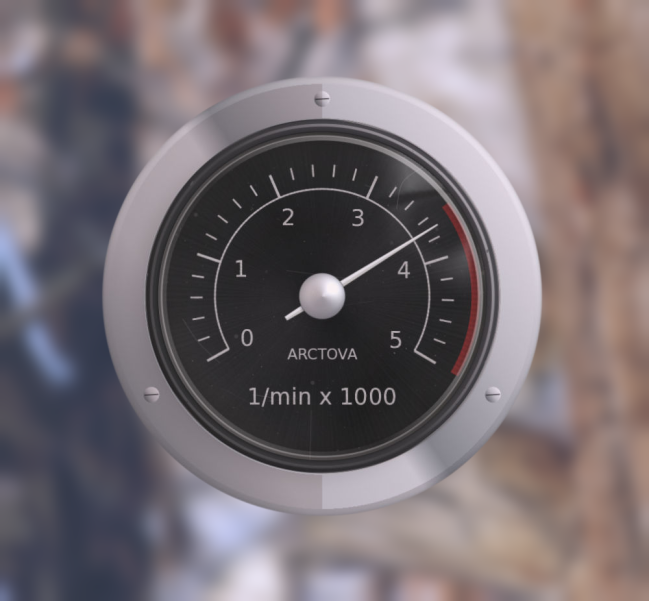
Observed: 3700 rpm
